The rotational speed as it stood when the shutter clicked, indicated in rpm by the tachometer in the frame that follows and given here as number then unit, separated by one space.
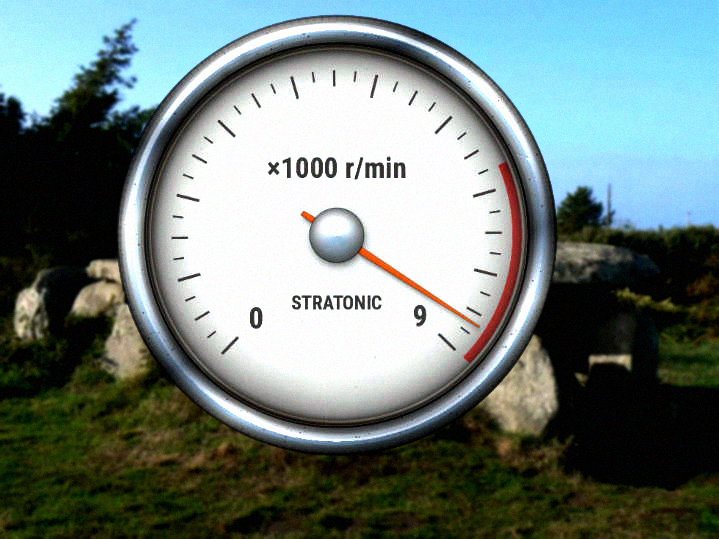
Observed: 8625 rpm
